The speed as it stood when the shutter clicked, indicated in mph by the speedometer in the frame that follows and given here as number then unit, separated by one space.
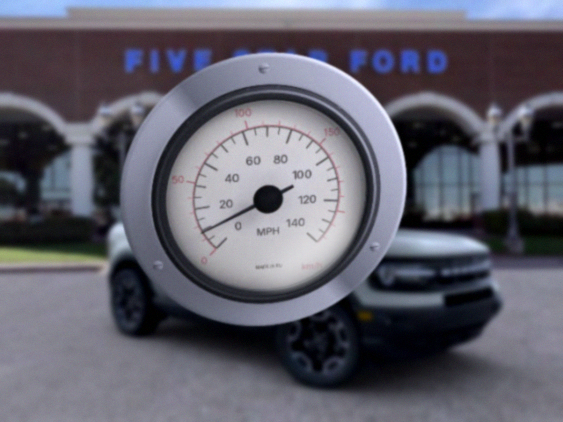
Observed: 10 mph
